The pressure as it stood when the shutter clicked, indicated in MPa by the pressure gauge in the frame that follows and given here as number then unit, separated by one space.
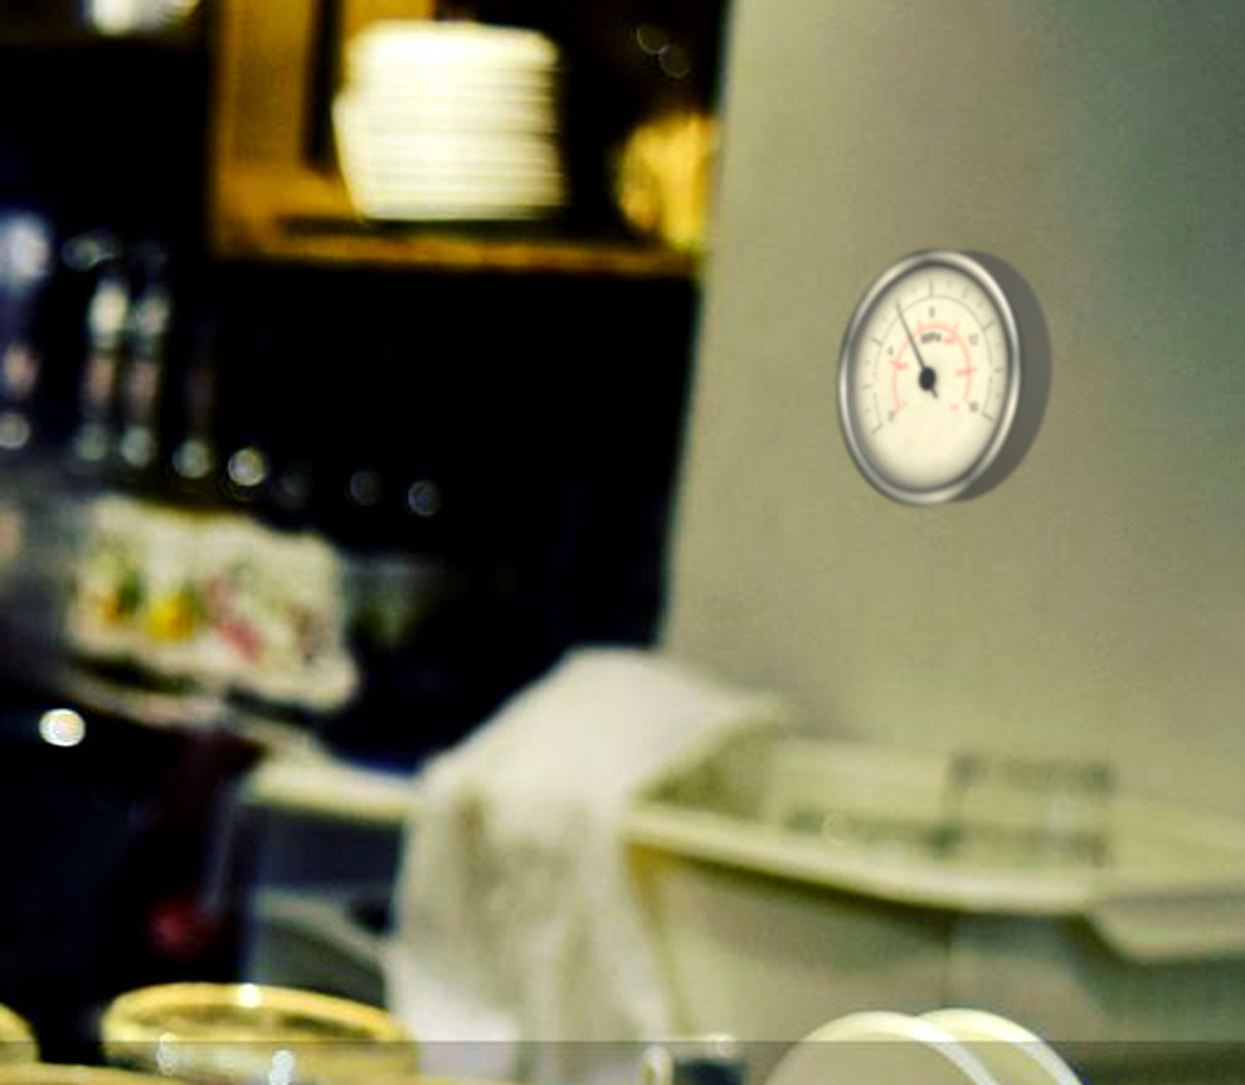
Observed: 6 MPa
